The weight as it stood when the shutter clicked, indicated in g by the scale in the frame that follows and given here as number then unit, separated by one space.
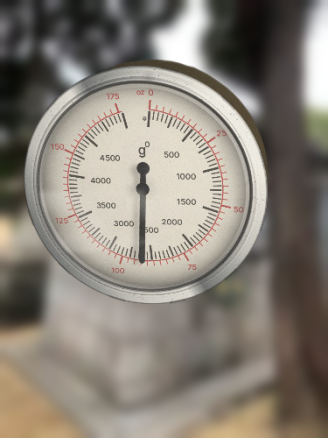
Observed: 2600 g
